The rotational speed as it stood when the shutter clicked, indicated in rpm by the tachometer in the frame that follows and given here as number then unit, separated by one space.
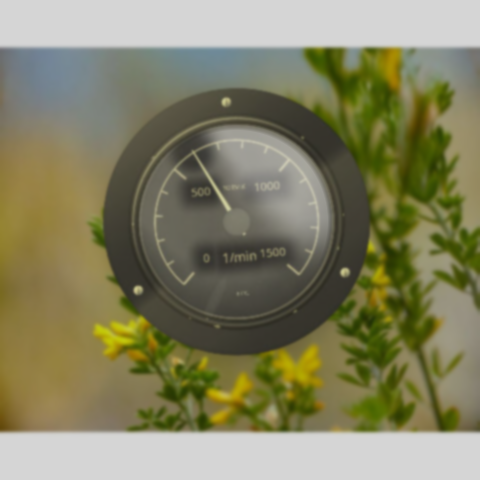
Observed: 600 rpm
